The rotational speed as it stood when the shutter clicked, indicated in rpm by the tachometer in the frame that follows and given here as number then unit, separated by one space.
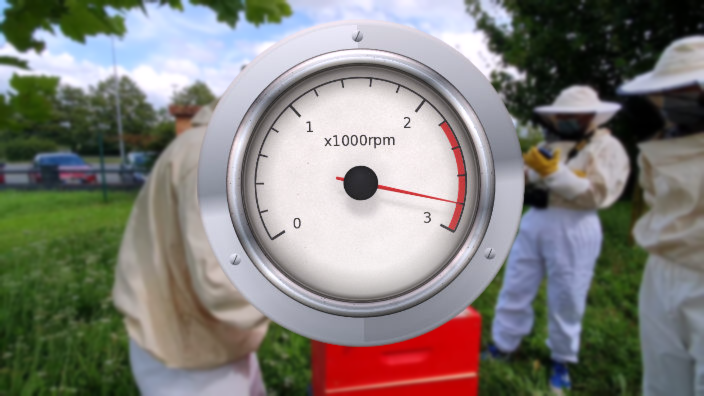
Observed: 2800 rpm
